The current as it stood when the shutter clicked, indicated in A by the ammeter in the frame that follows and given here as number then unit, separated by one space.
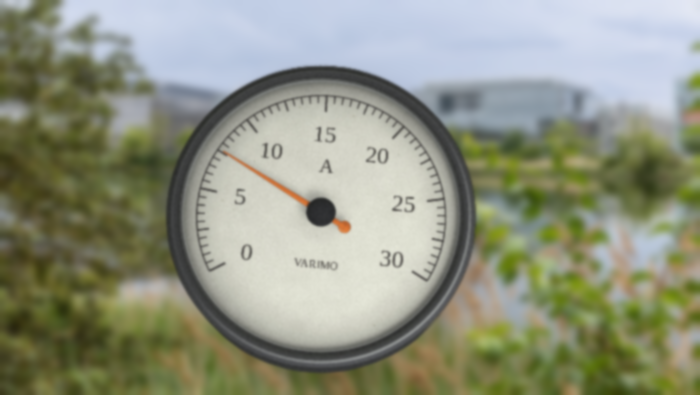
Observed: 7.5 A
